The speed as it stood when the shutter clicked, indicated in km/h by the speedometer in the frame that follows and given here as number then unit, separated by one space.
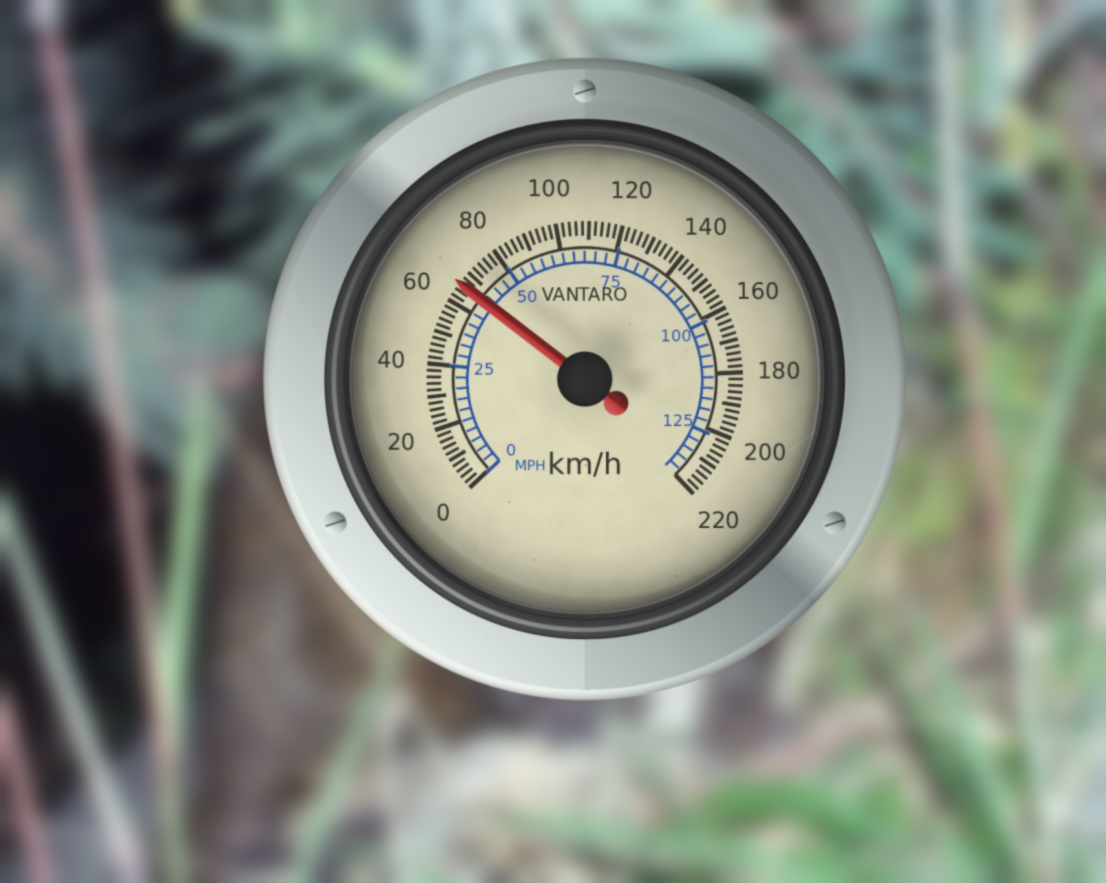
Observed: 66 km/h
